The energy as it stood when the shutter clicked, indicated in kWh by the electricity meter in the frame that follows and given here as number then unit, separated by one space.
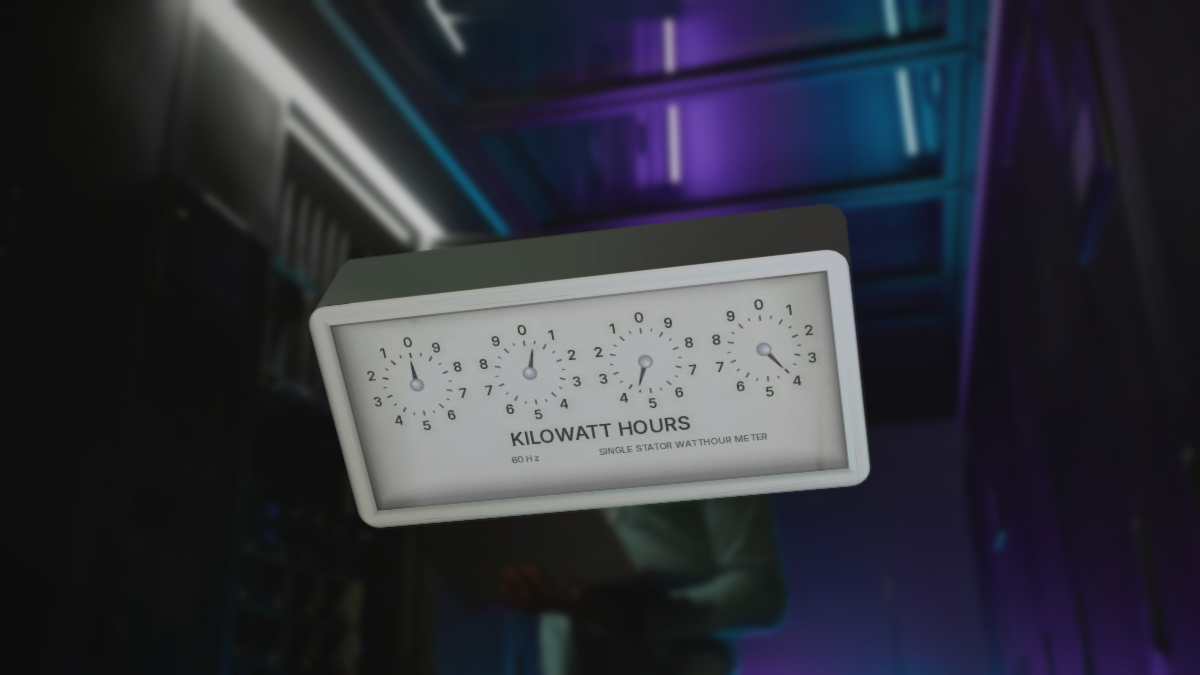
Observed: 44 kWh
